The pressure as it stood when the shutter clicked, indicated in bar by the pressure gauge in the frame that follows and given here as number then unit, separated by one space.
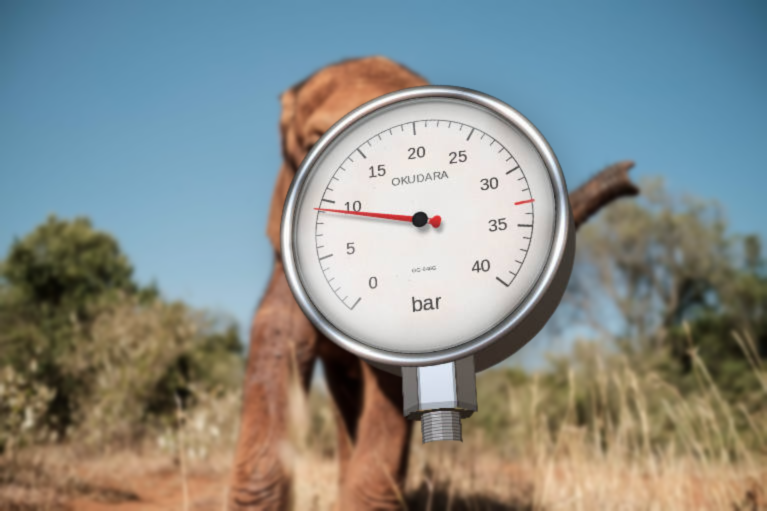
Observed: 9 bar
